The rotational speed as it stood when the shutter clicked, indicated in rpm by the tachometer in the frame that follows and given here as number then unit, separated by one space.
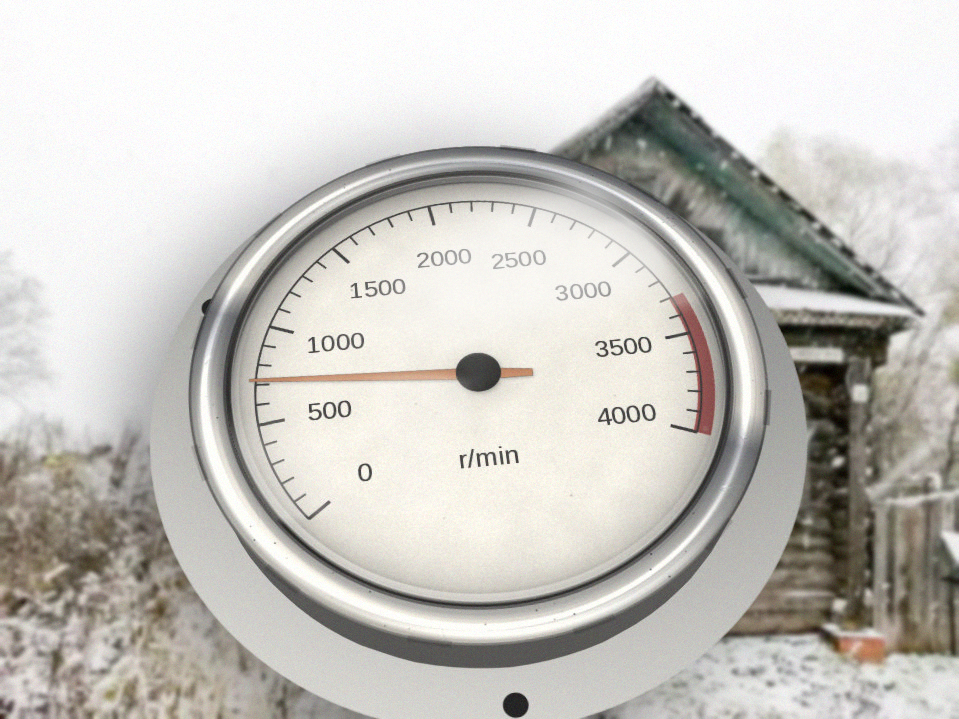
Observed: 700 rpm
